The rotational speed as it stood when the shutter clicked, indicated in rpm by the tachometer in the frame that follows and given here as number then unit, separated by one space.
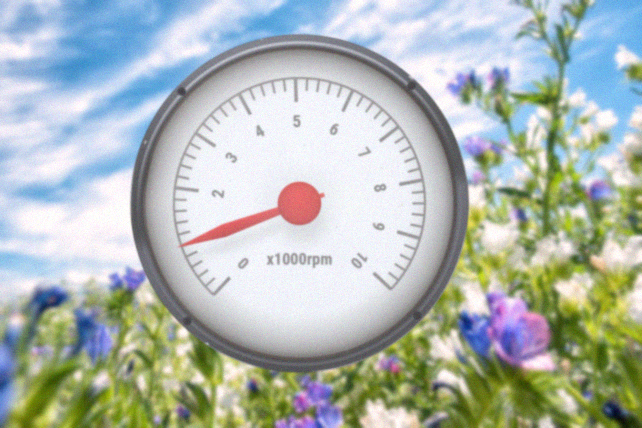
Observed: 1000 rpm
